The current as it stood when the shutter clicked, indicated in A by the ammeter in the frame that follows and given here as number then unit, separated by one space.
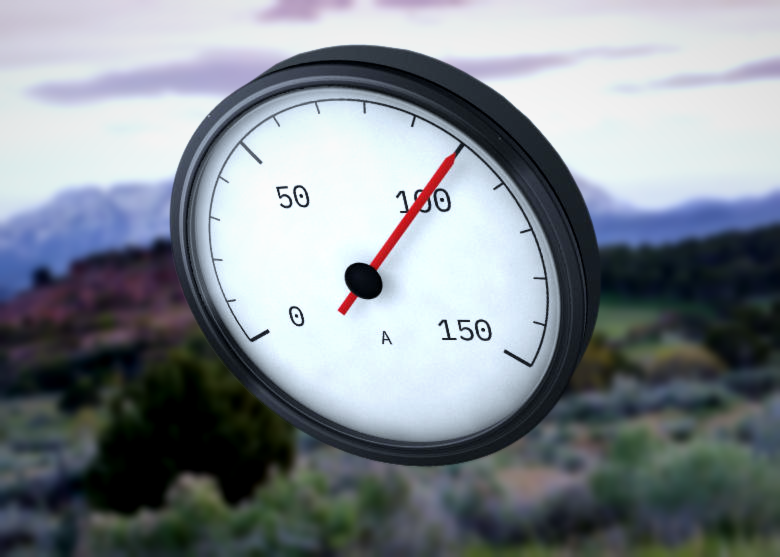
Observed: 100 A
